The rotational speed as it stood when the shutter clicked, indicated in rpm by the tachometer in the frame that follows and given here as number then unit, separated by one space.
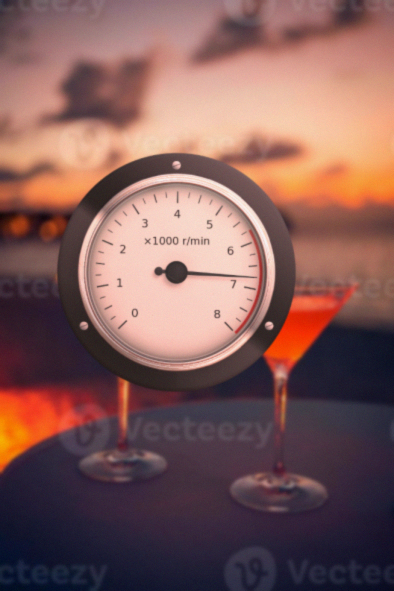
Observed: 6750 rpm
